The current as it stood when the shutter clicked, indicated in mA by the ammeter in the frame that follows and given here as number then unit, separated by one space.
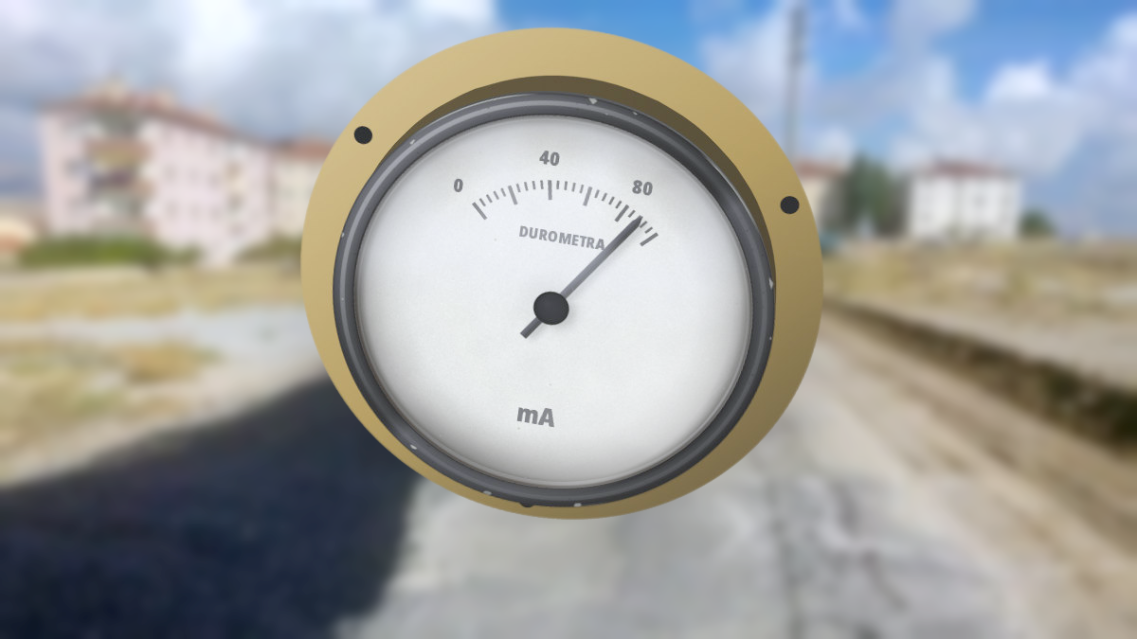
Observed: 88 mA
